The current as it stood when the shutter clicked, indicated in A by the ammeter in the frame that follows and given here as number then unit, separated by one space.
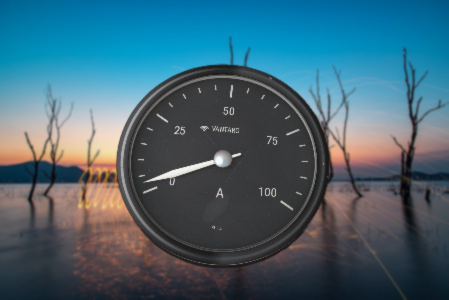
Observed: 2.5 A
